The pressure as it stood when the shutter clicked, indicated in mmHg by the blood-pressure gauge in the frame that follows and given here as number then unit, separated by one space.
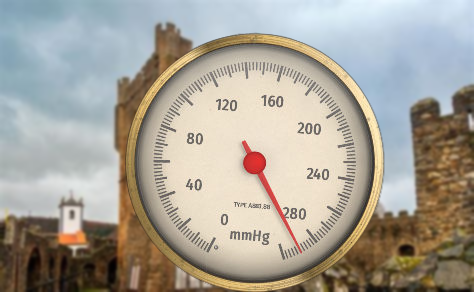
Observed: 290 mmHg
